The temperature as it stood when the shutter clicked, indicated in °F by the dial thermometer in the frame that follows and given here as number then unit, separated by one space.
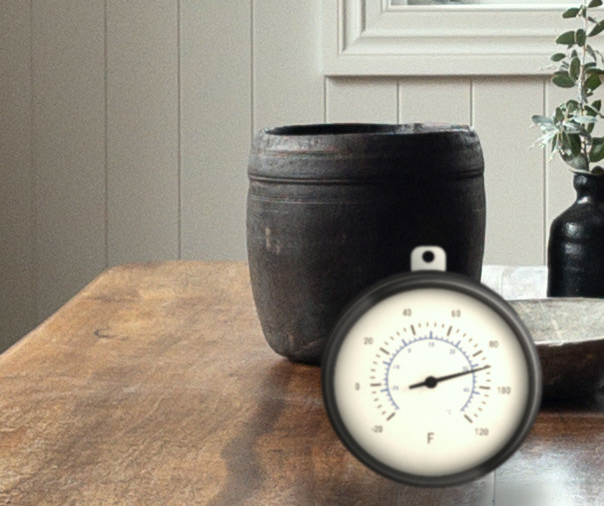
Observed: 88 °F
